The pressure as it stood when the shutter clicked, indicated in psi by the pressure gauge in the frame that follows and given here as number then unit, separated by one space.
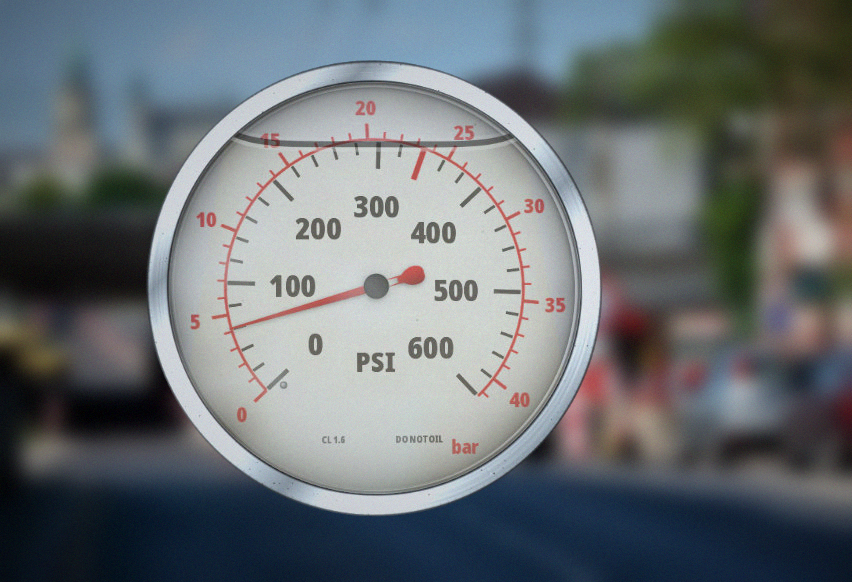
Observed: 60 psi
